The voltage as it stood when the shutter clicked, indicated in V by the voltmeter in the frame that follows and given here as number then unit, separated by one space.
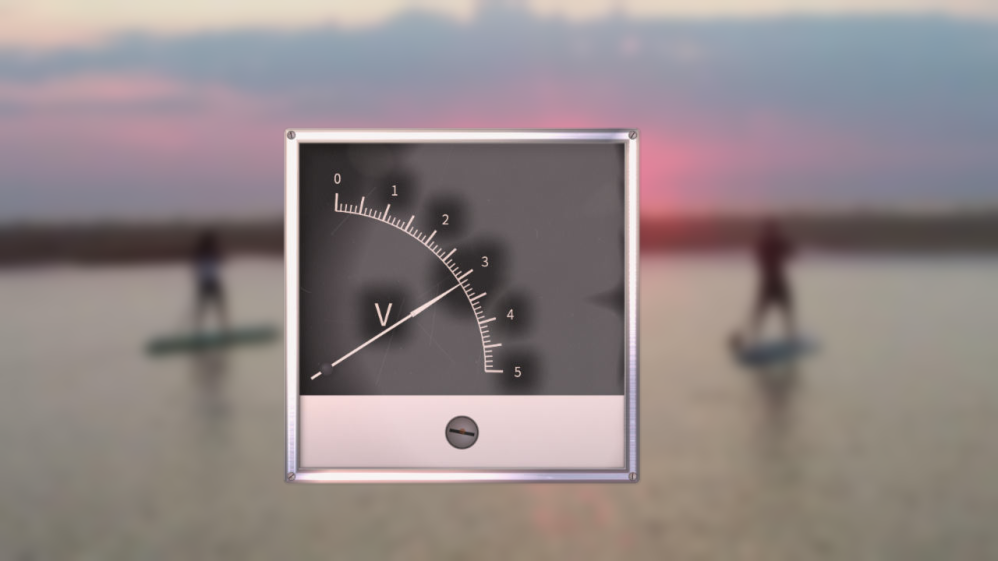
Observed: 3.1 V
